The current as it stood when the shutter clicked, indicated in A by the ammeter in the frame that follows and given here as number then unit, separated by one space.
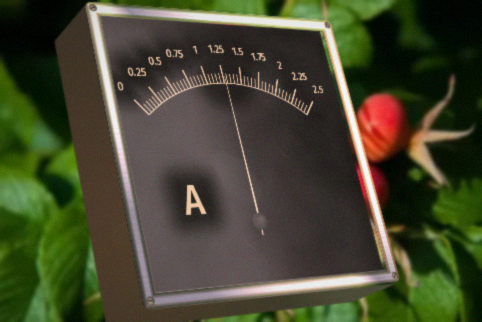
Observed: 1.25 A
